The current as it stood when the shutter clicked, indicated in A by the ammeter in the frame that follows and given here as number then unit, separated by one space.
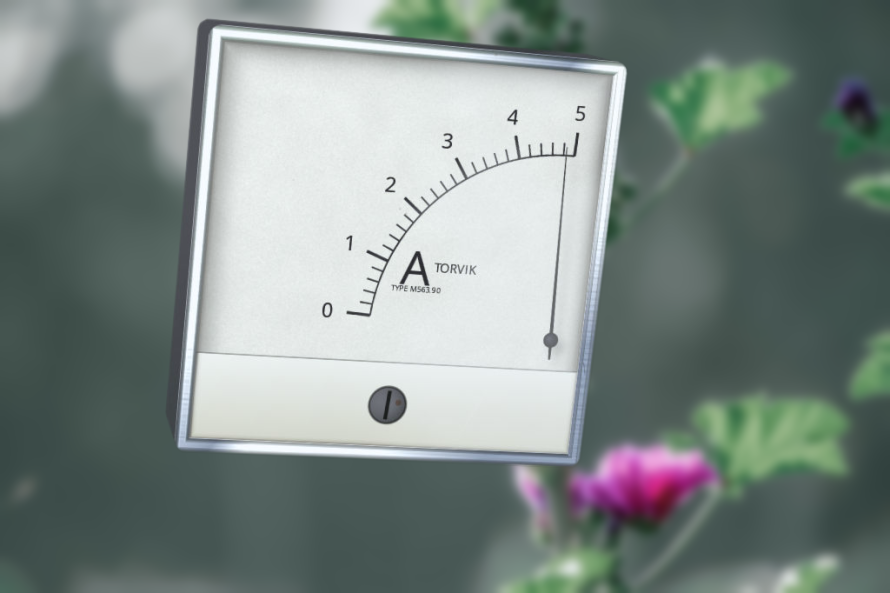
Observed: 4.8 A
